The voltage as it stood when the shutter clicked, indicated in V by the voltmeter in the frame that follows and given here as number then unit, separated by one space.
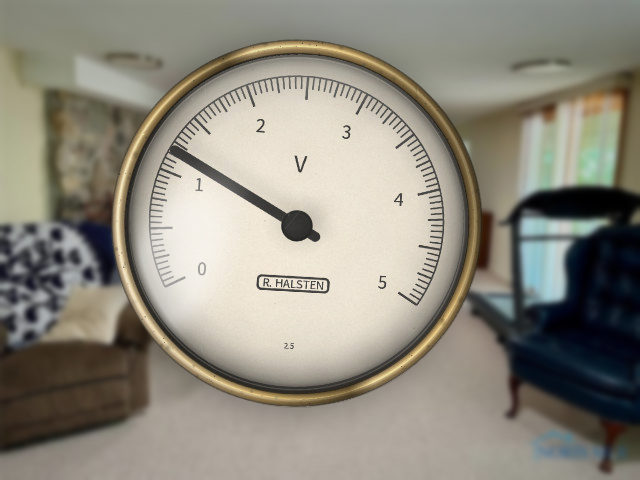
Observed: 1.2 V
